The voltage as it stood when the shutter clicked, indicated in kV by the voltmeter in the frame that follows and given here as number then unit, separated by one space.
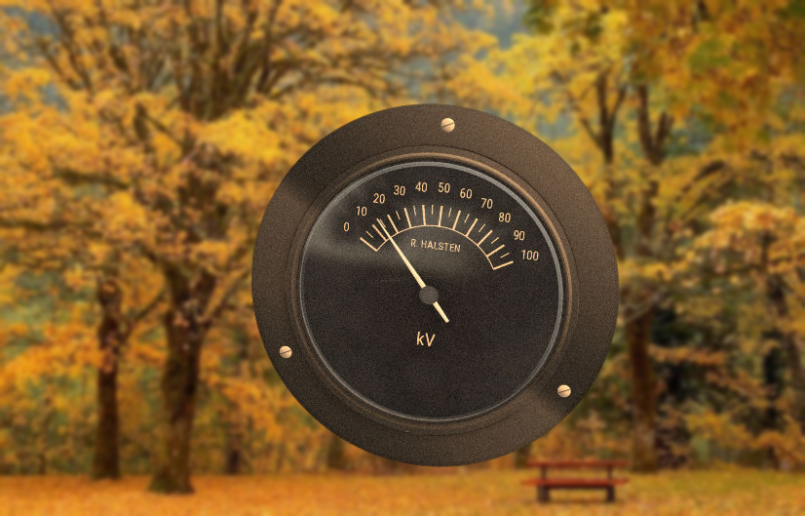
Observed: 15 kV
